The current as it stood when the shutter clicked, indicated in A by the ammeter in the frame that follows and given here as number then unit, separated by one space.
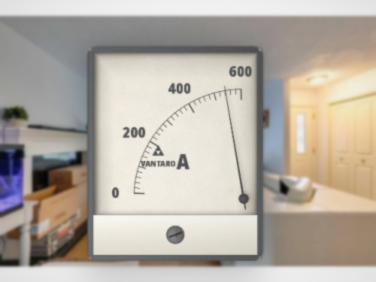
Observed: 540 A
